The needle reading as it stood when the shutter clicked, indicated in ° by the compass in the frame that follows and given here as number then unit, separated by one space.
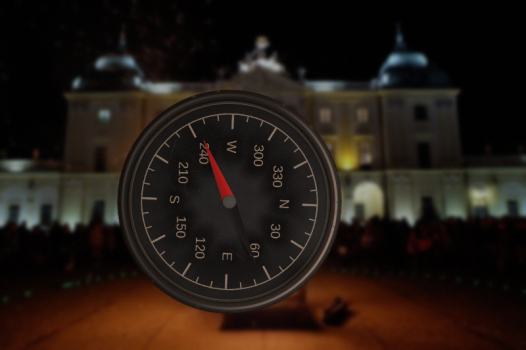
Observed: 245 °
